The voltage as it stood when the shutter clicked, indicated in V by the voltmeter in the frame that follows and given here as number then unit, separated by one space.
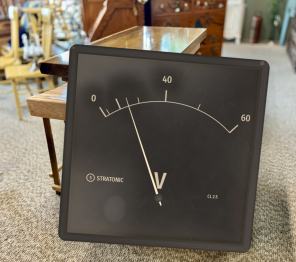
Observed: 25 V
